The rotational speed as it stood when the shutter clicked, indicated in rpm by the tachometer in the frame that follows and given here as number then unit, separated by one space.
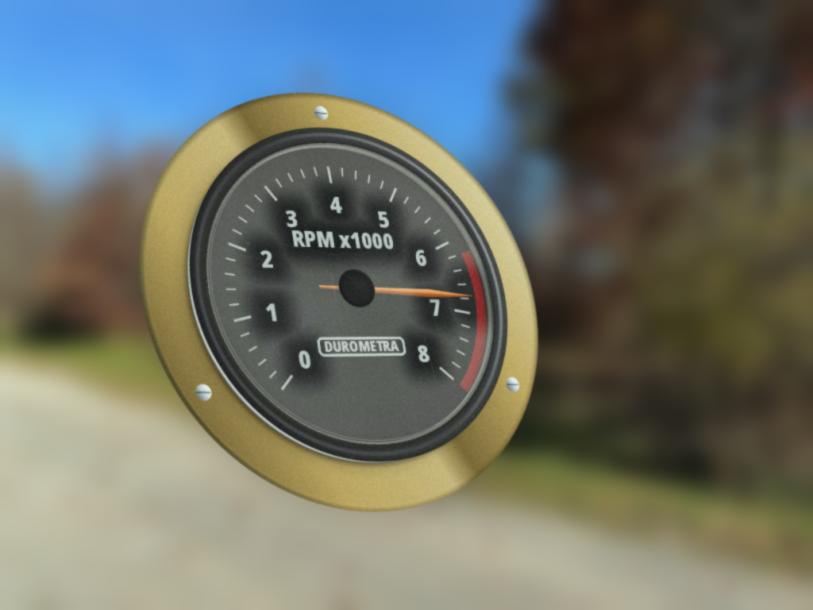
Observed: 6800 rpm
